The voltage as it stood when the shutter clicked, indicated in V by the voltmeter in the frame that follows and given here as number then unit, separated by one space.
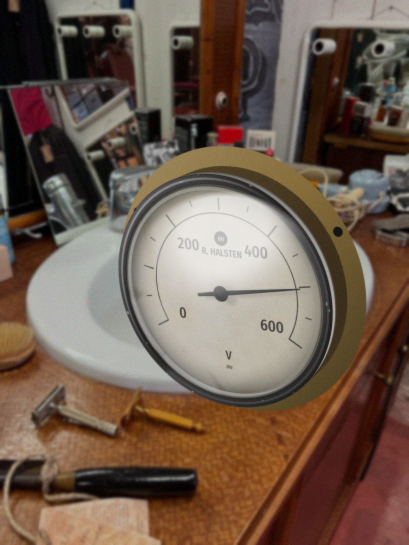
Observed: 500 V
